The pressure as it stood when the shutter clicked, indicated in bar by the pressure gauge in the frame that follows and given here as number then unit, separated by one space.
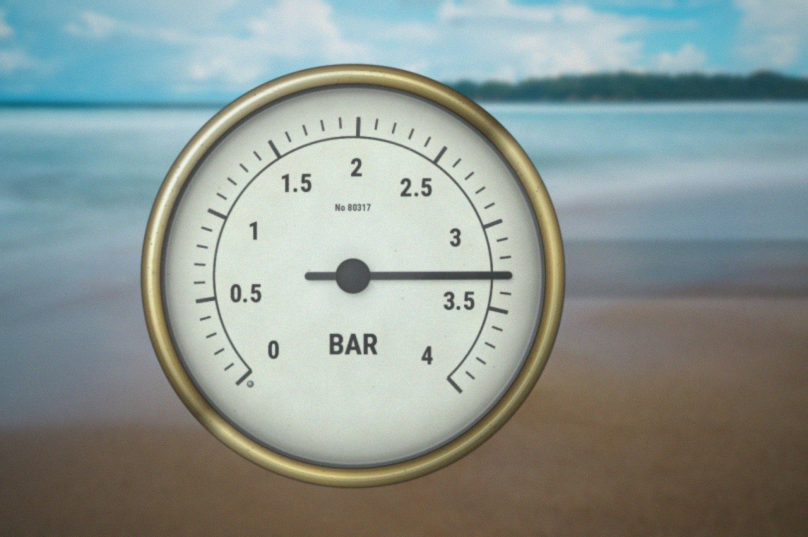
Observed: 3.3 bar
